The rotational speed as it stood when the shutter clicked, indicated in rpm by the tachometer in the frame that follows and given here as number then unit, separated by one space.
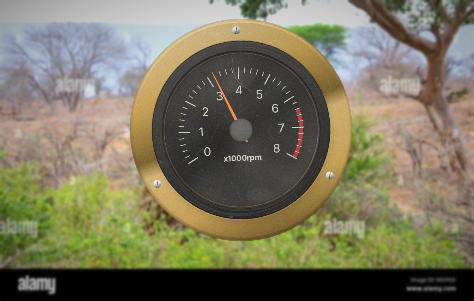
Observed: 3200 rpm
